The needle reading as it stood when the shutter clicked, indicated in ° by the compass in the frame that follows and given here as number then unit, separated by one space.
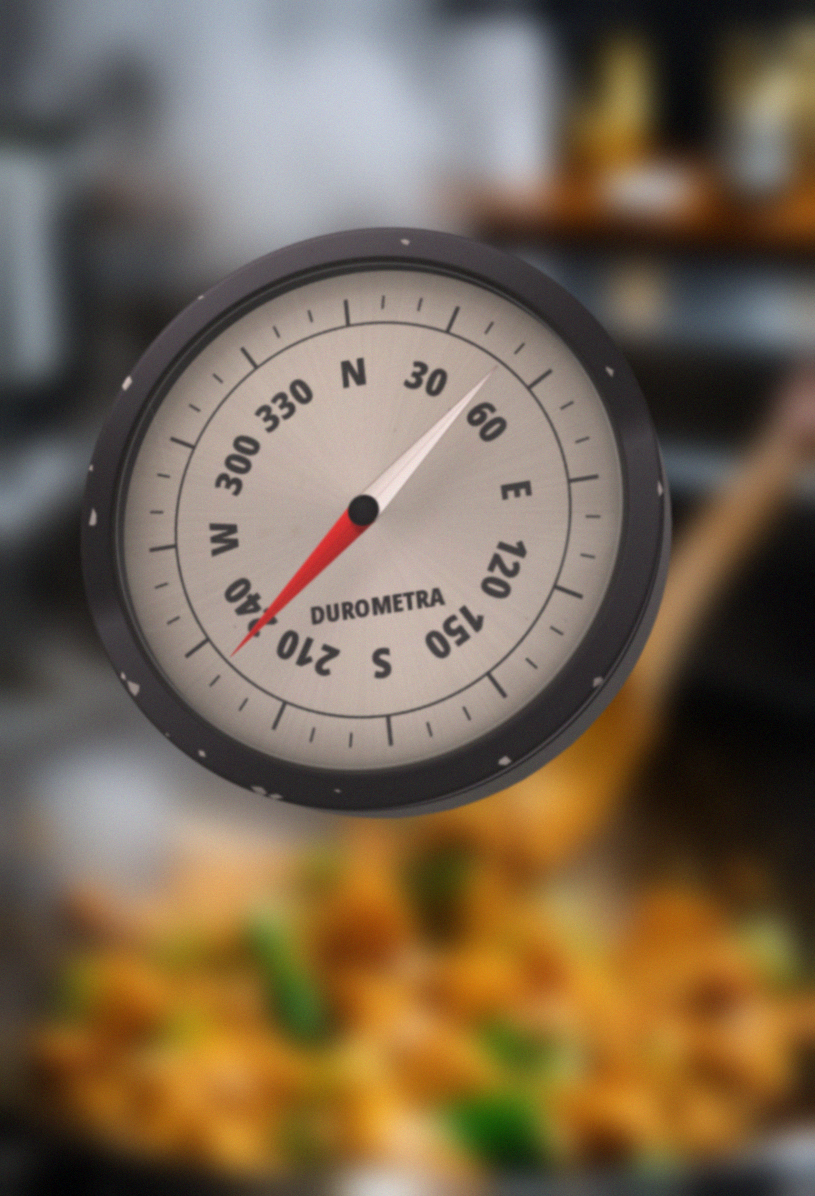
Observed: 230 °
